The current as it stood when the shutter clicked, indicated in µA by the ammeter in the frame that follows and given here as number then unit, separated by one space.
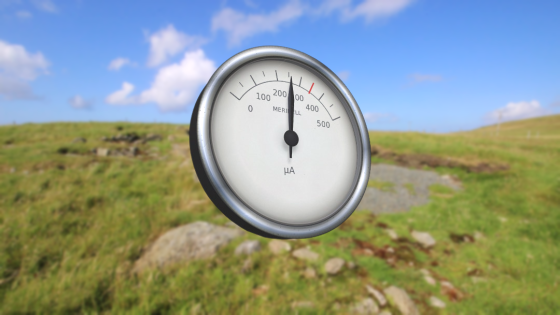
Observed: 250 µA
